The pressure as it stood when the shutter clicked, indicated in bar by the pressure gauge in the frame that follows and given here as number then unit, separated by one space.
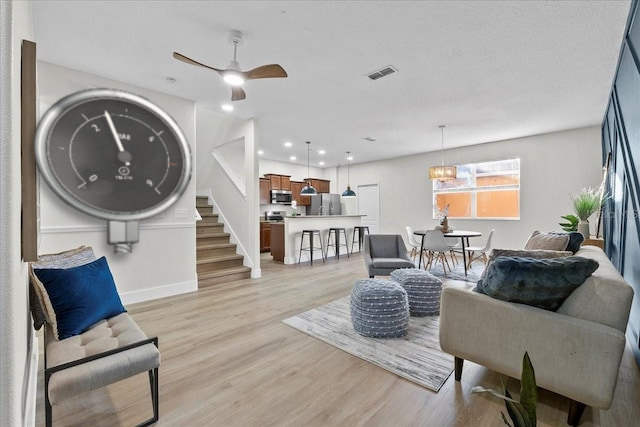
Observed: 2.5 bar
